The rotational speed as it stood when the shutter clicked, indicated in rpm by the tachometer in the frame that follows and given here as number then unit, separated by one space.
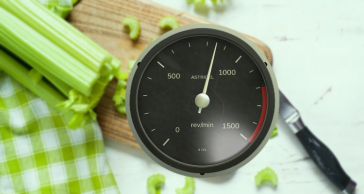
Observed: 850 rpm
